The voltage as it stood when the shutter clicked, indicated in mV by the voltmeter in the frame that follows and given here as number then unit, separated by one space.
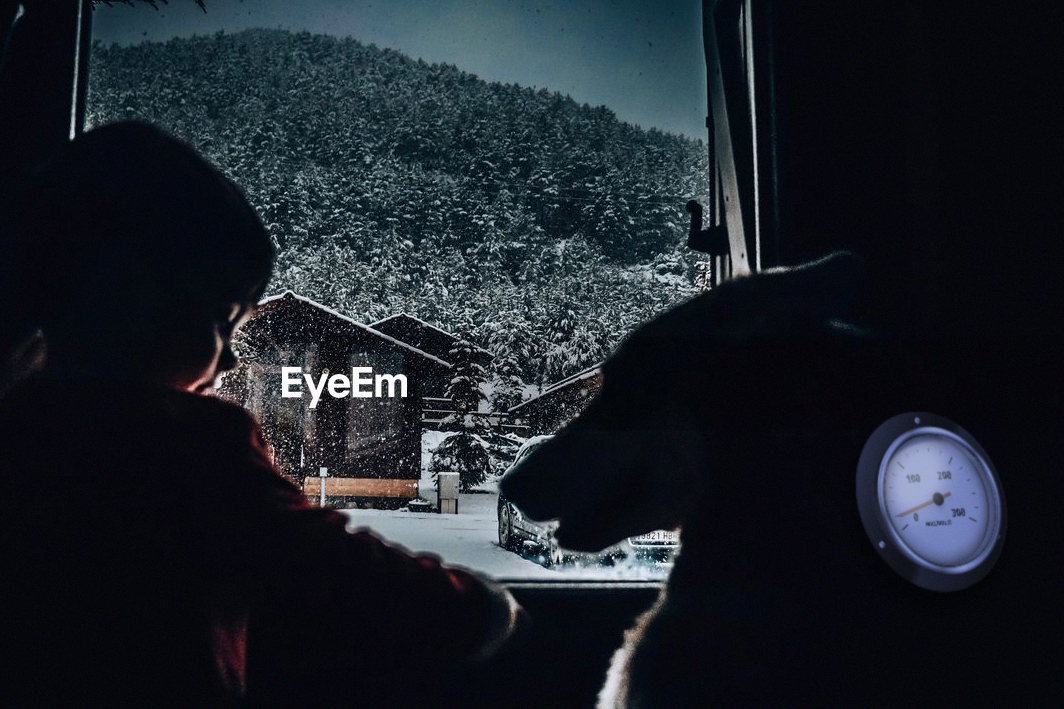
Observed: 20 mV
